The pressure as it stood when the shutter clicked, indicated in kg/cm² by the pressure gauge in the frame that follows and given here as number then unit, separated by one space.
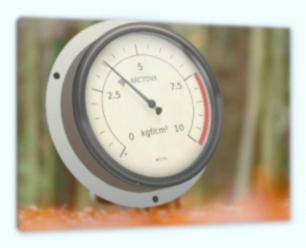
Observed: 3.5 kg/cm²
